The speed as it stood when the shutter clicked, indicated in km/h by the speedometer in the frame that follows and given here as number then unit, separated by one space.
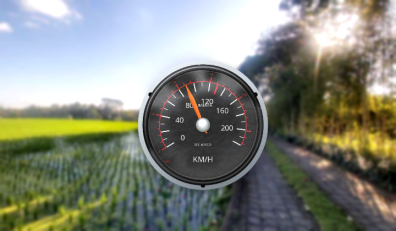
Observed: 90 km/h
